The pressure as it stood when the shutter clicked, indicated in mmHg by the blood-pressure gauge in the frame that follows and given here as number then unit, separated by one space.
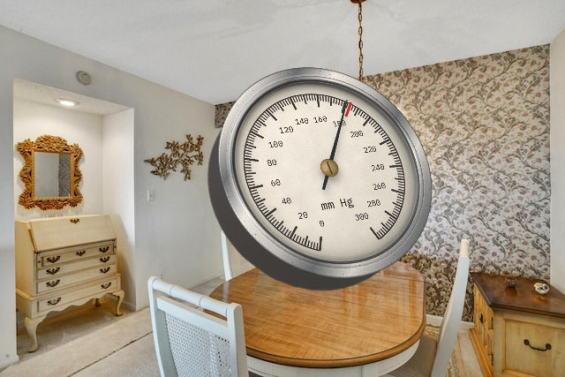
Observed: 180 mmHg
